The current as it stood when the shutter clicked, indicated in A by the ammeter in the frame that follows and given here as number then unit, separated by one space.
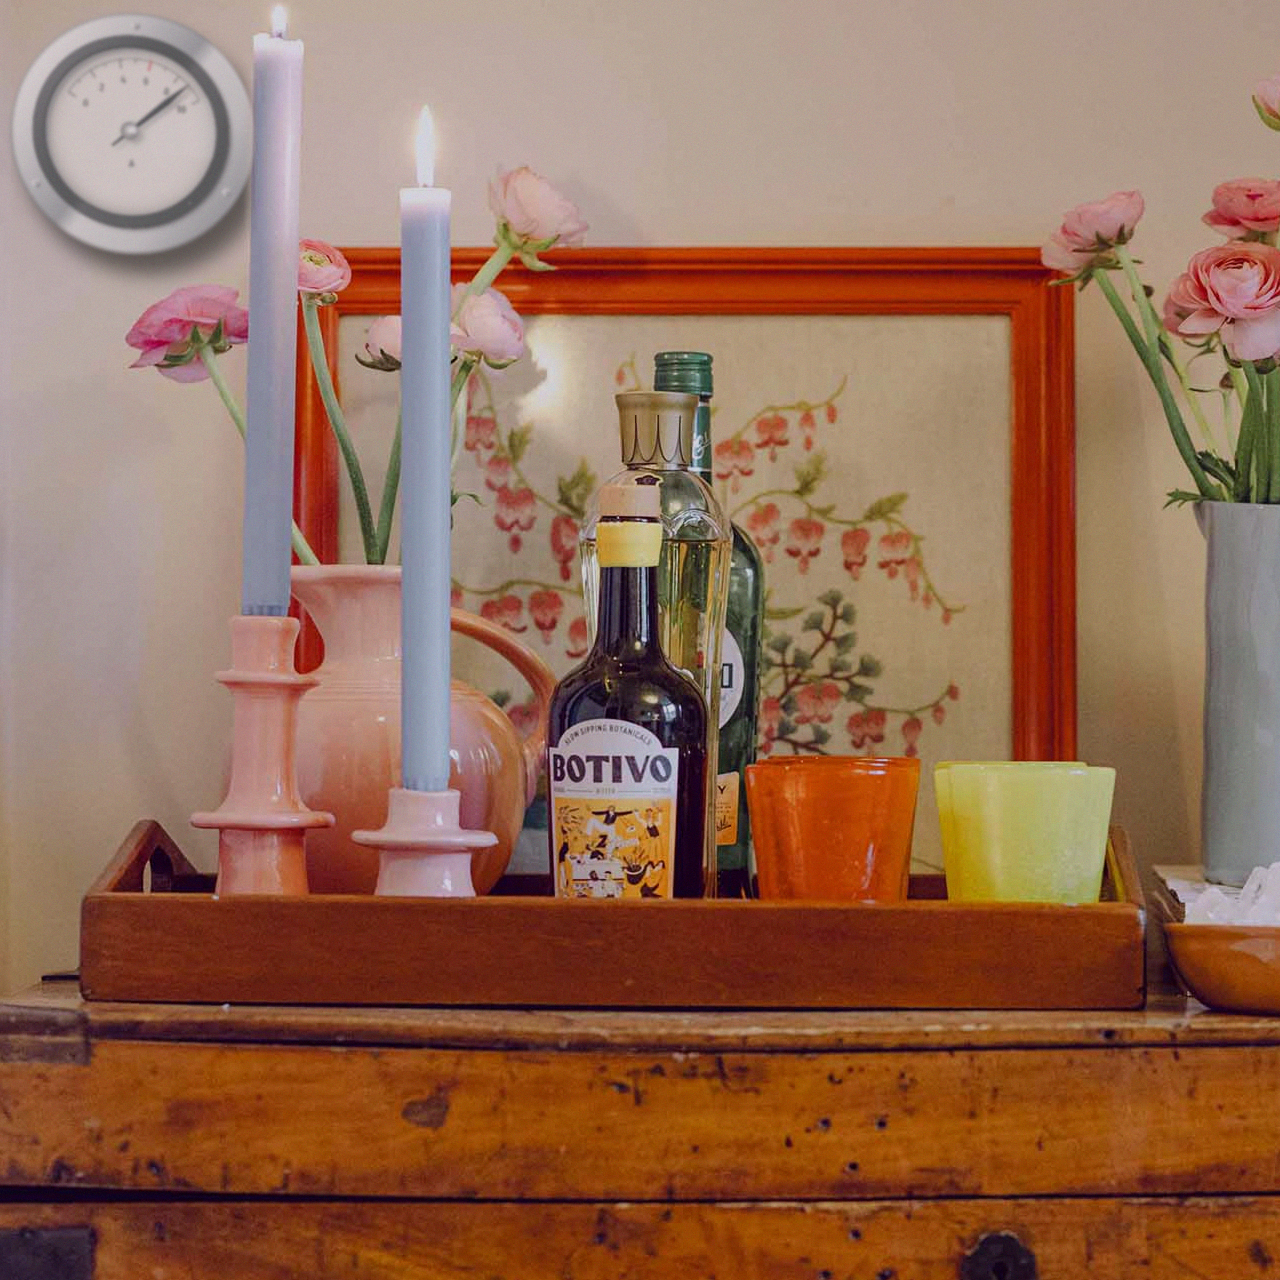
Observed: 9 A
